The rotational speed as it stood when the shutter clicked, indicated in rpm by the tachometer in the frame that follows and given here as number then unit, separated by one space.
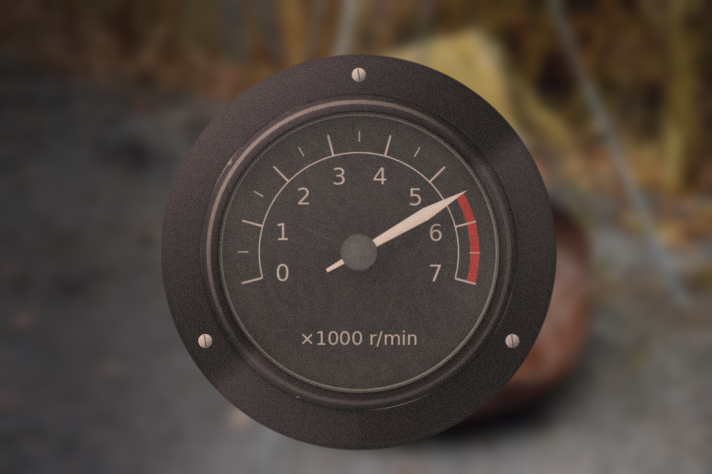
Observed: 5500 rpm
